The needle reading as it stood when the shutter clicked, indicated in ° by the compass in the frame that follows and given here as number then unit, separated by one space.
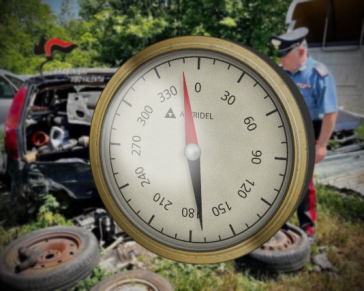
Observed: 350 °
